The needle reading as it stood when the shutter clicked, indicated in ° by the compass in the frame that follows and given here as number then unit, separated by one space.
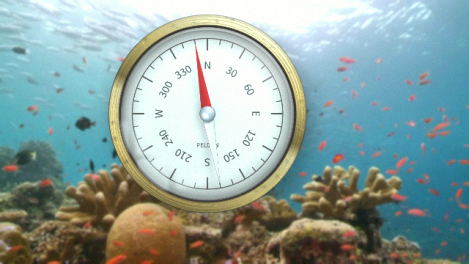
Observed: 350 °
